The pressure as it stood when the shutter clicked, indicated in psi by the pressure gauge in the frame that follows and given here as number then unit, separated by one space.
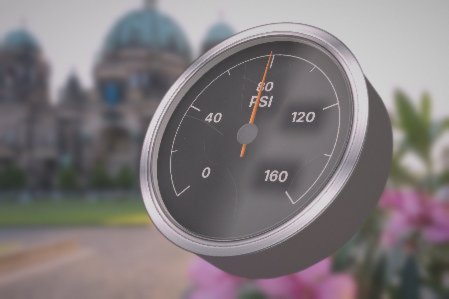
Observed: 80 psi
